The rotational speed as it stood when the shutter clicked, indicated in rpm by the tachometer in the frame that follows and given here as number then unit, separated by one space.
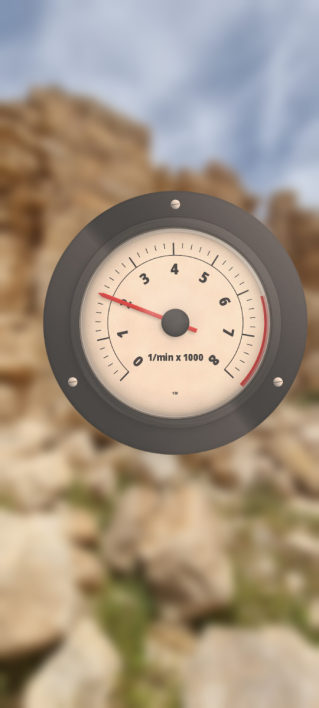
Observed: 2000 rpm
